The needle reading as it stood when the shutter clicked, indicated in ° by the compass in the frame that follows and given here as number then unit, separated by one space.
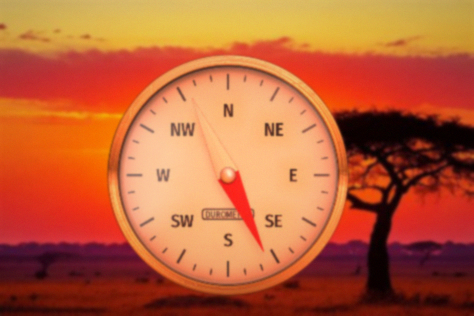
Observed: 155 °
